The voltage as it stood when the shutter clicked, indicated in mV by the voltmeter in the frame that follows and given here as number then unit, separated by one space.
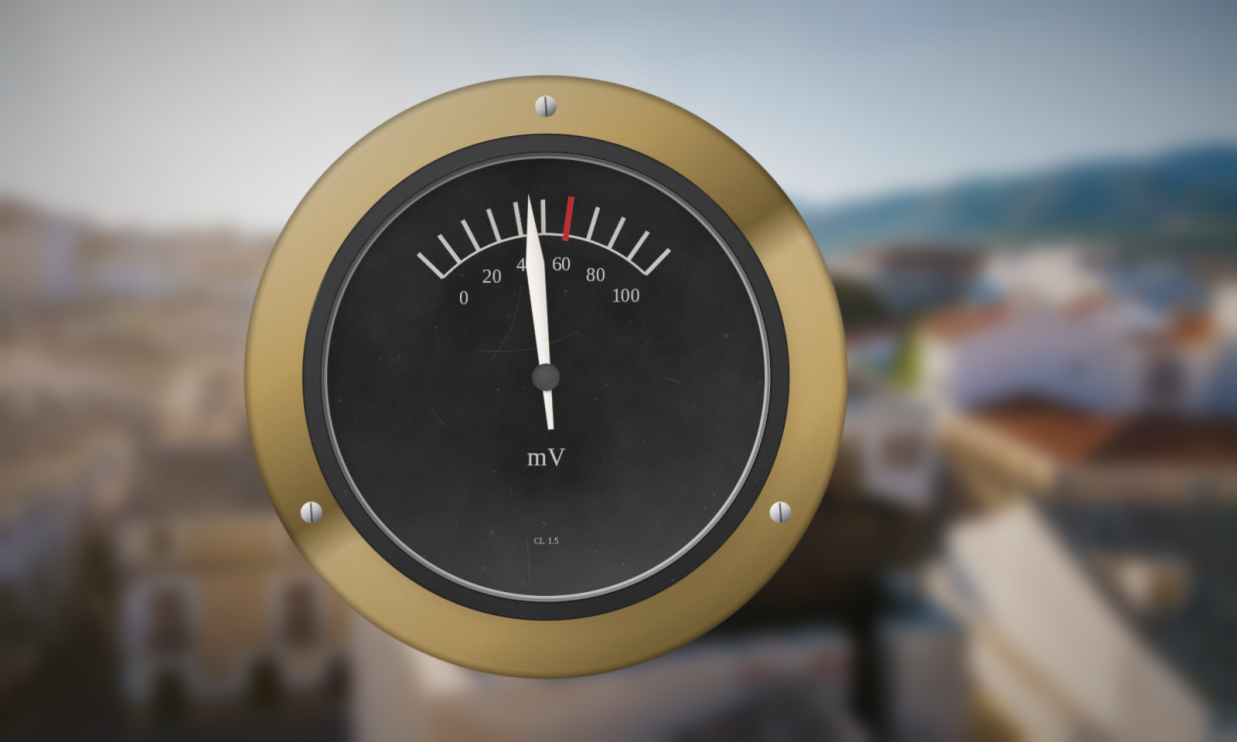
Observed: 45 mV
